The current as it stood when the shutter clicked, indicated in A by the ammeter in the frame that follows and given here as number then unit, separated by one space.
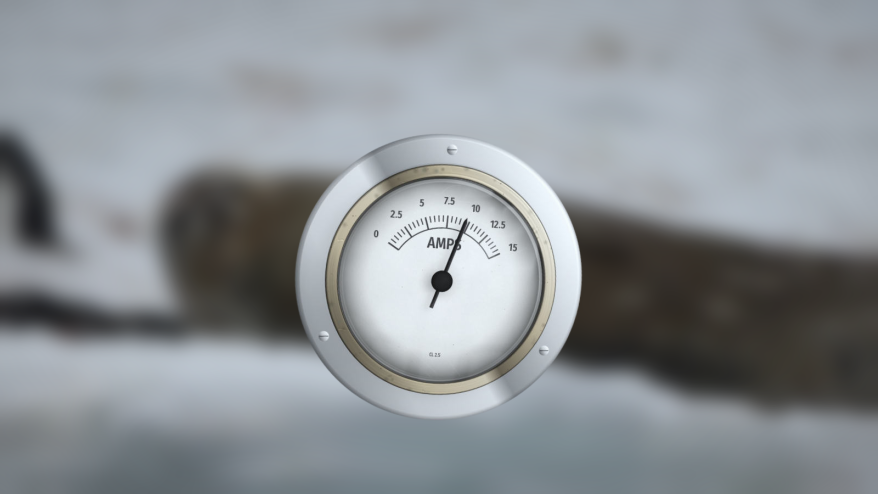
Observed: 9.5 A
